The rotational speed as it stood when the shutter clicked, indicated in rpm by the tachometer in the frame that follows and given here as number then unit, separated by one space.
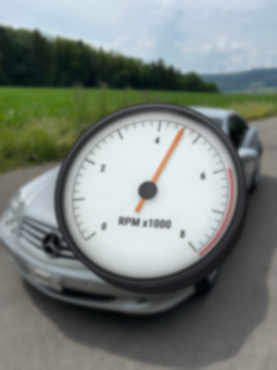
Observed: 4600 rpm
